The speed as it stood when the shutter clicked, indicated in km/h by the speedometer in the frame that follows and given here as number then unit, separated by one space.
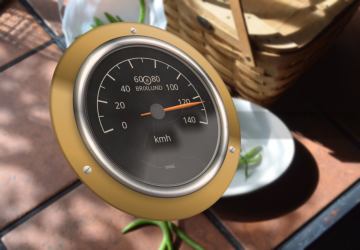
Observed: 125 km/h
